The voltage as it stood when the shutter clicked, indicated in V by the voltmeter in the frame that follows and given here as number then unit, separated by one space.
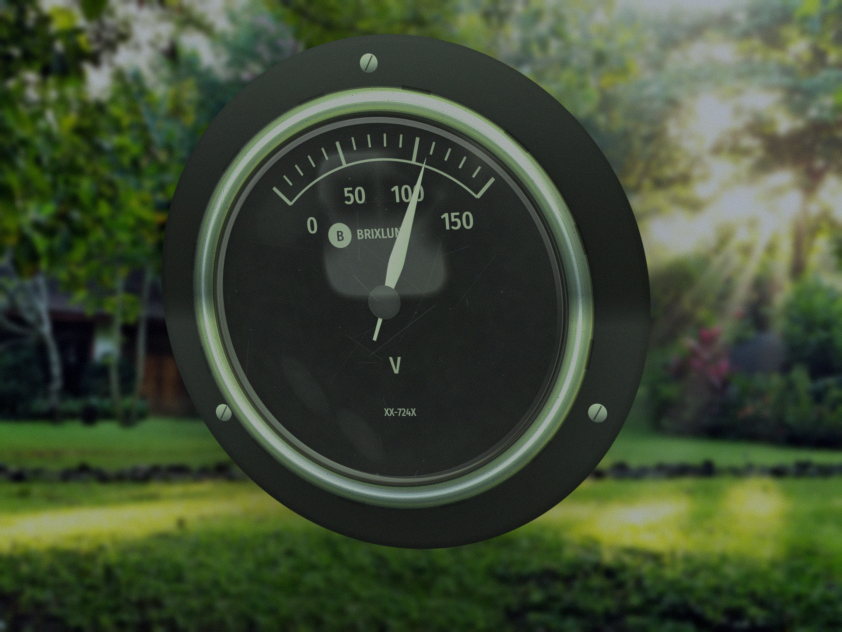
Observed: 110 V
